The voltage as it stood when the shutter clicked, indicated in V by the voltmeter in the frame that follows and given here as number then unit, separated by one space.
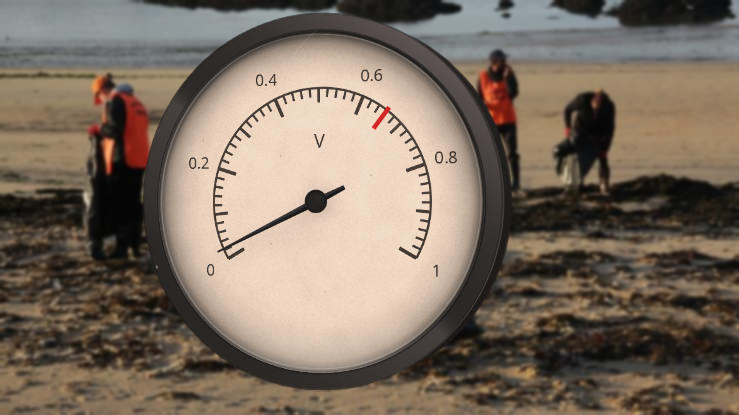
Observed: 0.02 V
